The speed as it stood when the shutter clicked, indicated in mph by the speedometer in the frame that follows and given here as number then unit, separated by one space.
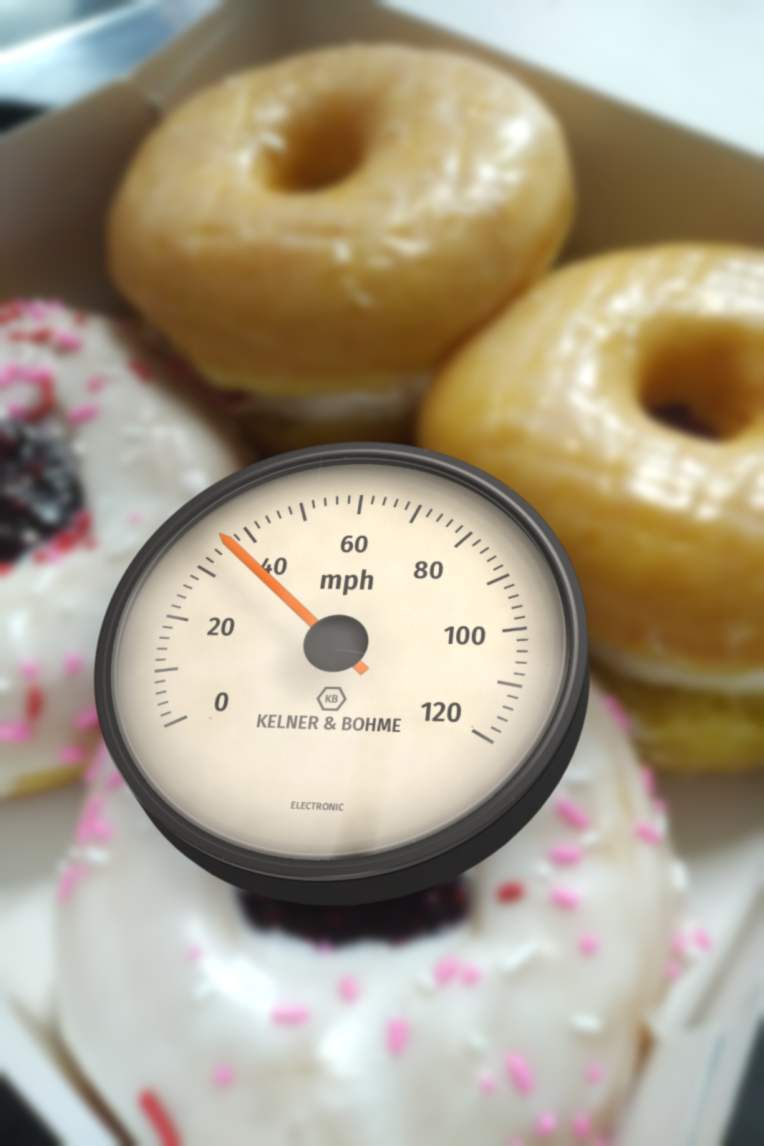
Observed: 36 mph
